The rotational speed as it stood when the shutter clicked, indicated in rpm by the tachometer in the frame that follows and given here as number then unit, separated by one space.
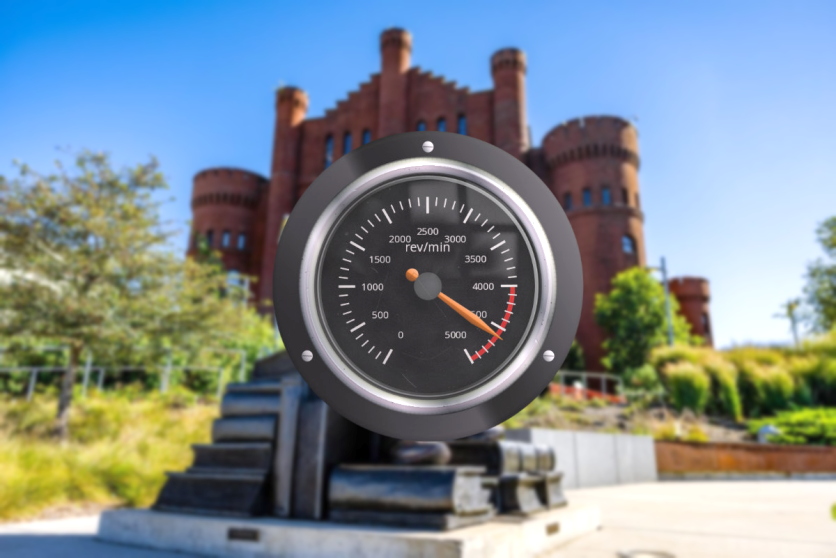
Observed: 4600 rpm
